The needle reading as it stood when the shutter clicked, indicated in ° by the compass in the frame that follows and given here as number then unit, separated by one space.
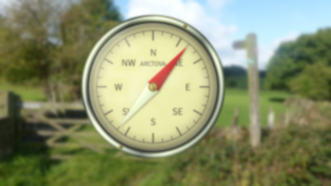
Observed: 40 °
